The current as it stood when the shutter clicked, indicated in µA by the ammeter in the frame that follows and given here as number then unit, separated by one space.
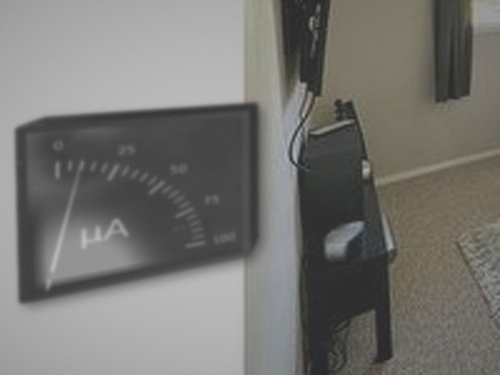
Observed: 10 µA
